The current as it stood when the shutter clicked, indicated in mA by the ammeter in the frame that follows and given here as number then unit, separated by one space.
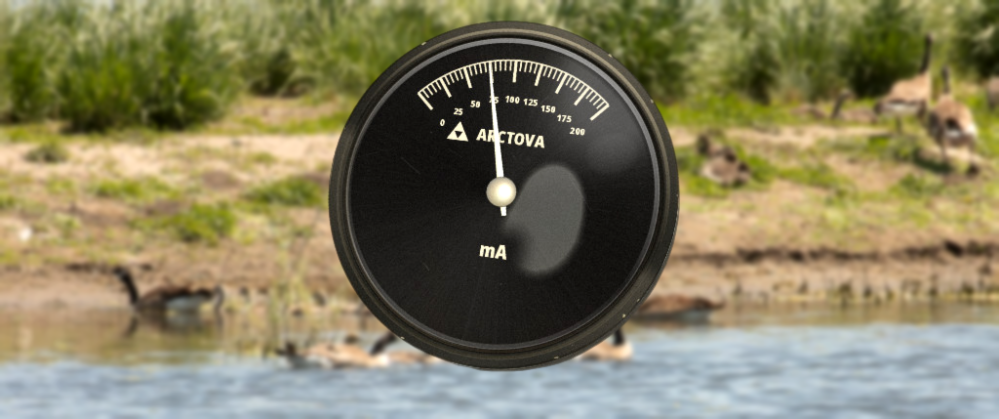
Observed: 75 mA
